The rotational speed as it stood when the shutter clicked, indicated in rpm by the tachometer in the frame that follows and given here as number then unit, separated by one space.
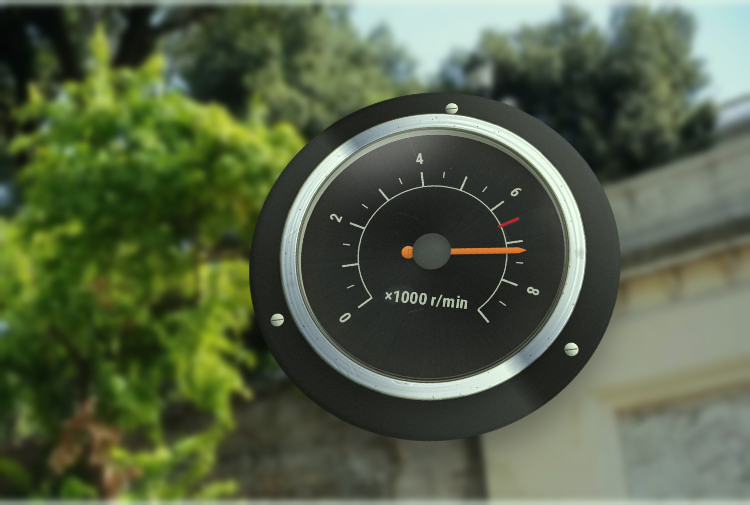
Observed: 7250 rpm
